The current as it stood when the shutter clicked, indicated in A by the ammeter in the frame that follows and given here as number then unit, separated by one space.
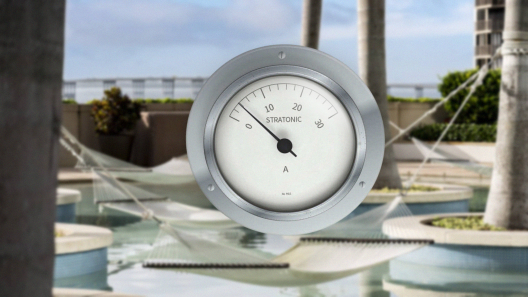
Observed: 4 A
